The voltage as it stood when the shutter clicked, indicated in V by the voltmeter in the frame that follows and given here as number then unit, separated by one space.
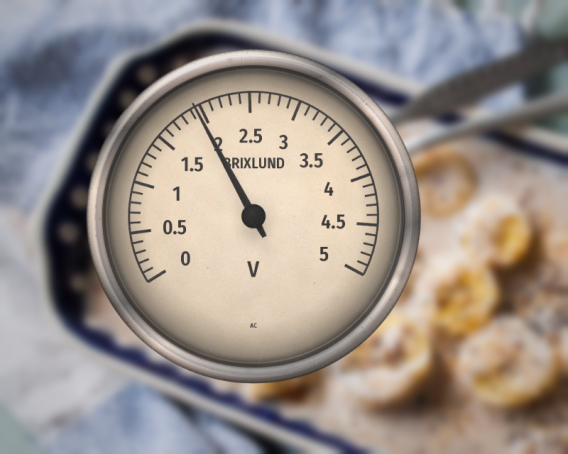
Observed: 1.95 V
